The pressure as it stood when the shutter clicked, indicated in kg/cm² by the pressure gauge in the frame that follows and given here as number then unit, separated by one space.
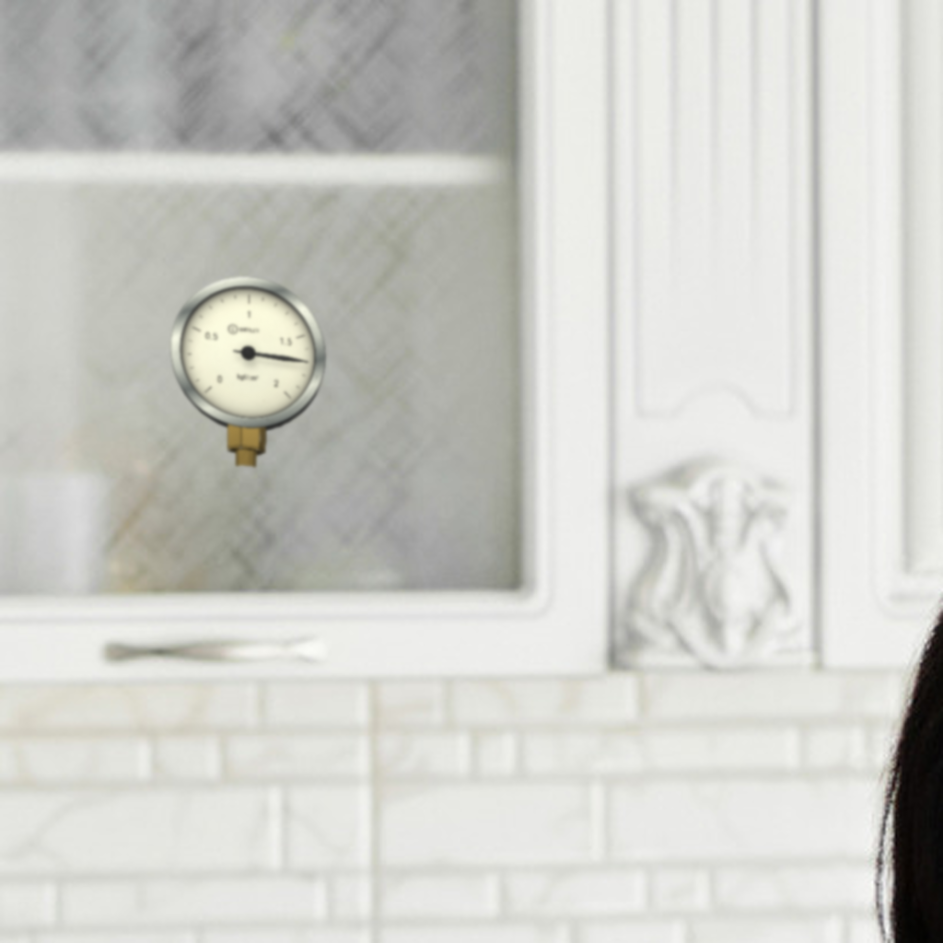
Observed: 1.7 kg/cm²
